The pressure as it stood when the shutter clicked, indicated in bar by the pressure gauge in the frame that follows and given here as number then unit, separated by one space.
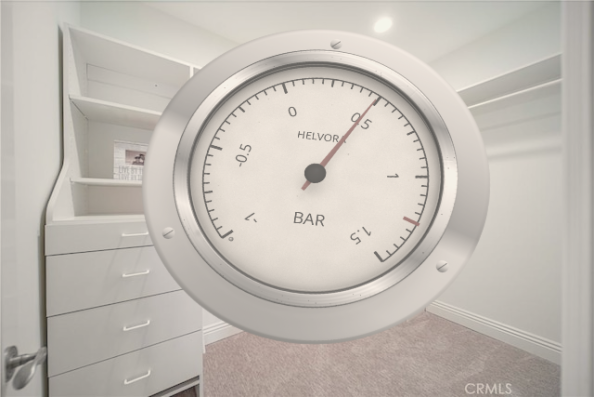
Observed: 0.5 bar
